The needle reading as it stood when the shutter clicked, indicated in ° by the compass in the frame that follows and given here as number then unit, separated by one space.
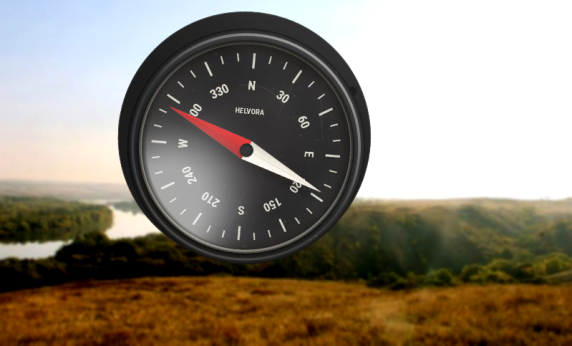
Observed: 295 °
